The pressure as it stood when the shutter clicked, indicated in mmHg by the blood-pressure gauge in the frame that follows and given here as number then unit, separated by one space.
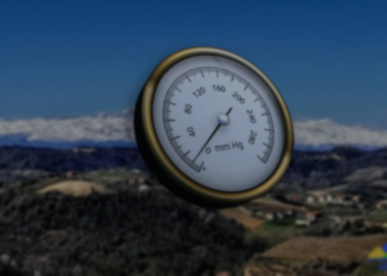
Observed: 10 mmHg
